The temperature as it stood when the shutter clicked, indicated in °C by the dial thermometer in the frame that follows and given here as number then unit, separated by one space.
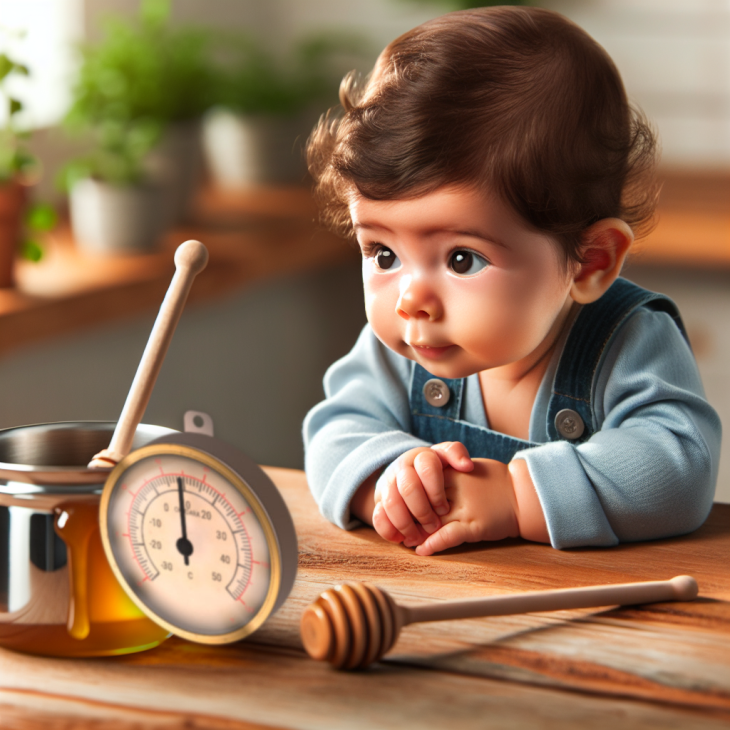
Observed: 10 °C
